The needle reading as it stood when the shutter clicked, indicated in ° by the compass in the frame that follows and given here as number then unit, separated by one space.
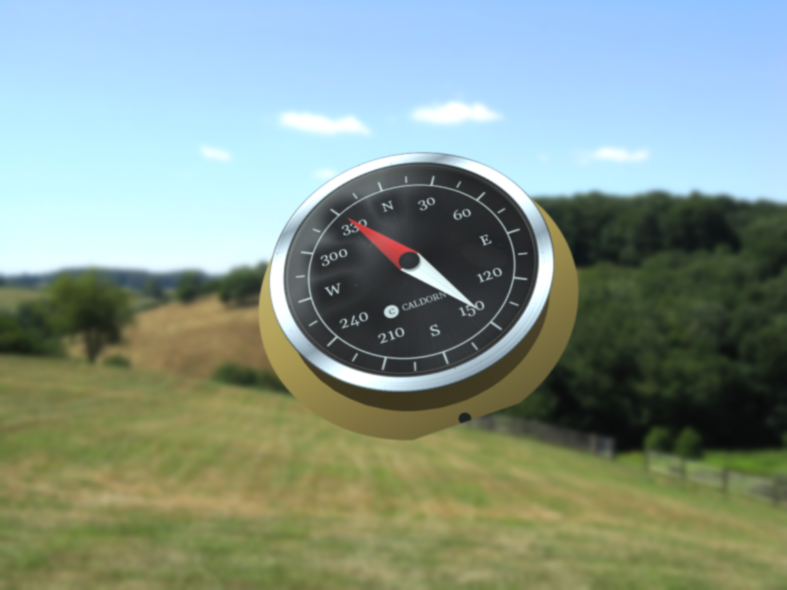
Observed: 330 °
